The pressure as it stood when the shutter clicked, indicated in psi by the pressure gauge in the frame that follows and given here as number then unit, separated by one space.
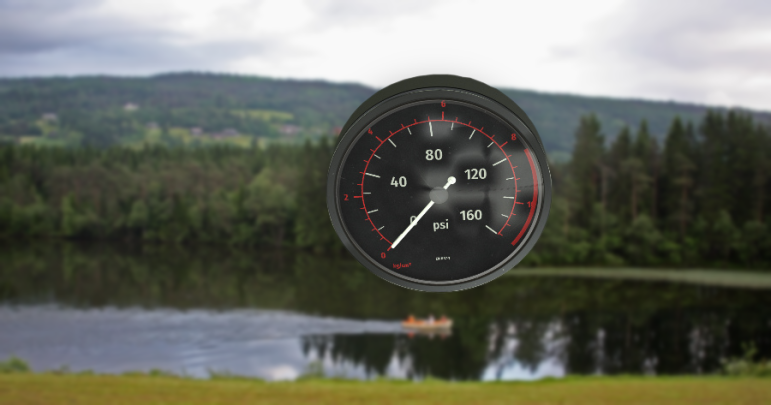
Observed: 0 psi
